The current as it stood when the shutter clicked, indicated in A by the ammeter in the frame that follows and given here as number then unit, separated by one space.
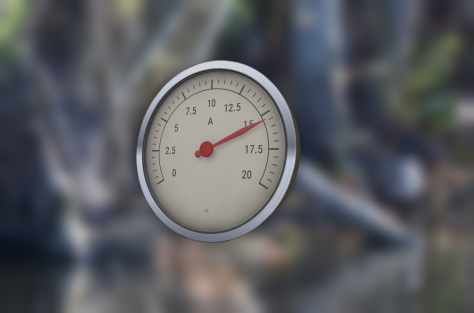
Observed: 15.5 A
